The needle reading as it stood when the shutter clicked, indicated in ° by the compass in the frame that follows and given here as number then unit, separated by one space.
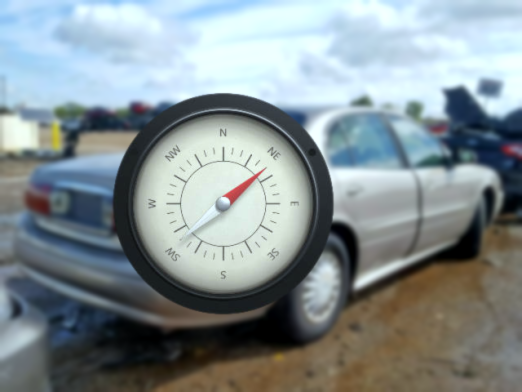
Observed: 50 °
